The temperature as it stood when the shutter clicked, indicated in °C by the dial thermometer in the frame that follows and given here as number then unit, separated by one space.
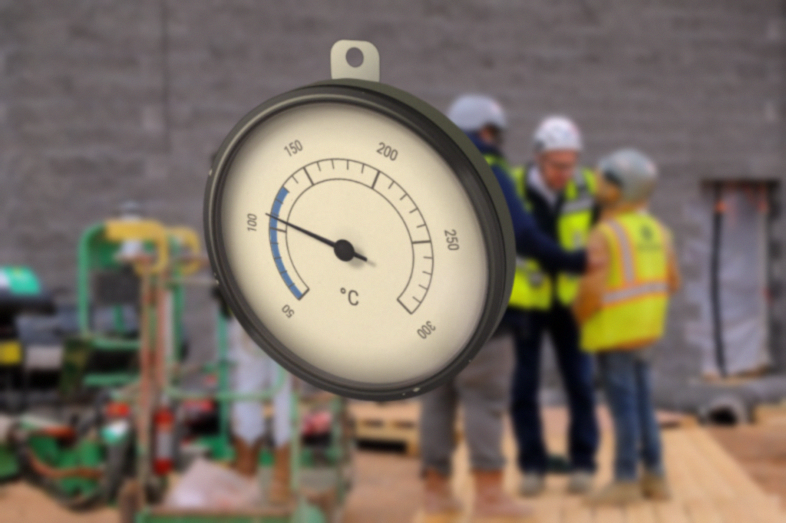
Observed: 110 °C
